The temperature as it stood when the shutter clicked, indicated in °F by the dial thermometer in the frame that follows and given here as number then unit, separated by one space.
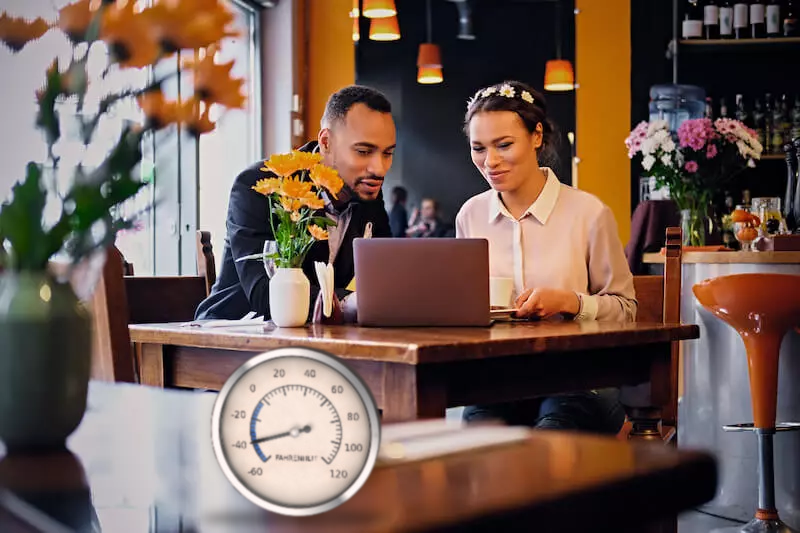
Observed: -40 °F
